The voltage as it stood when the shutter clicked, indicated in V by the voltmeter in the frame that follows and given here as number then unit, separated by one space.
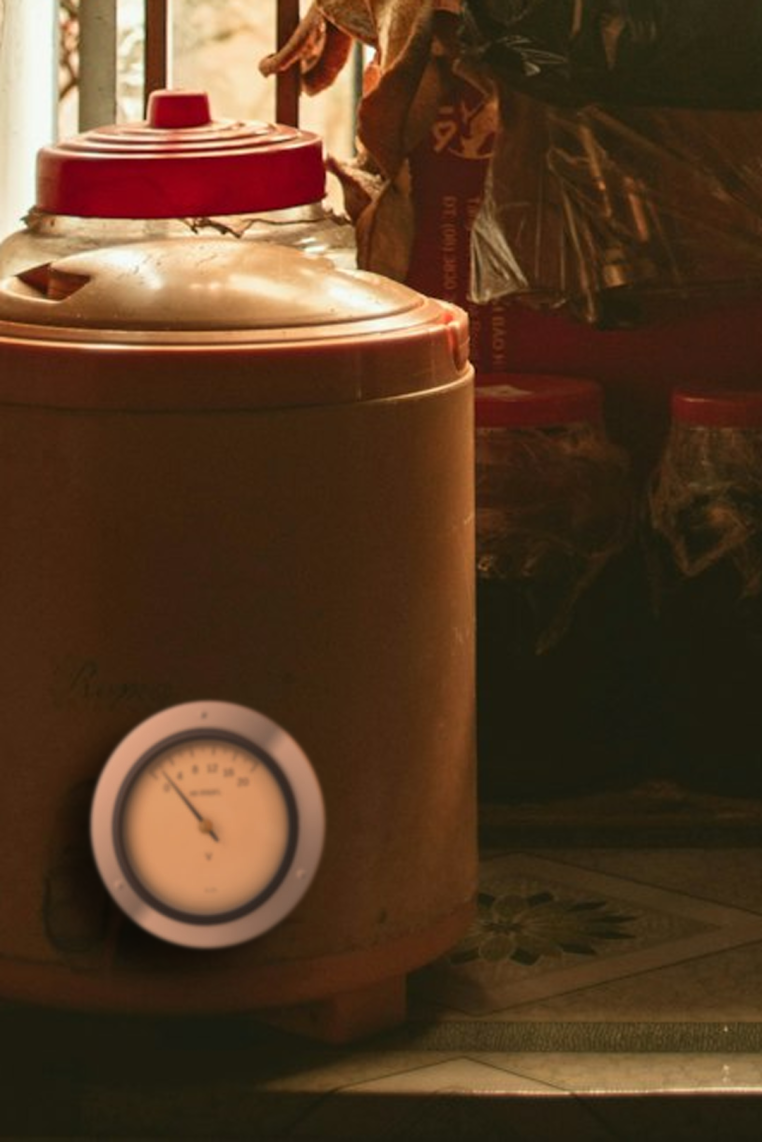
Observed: 2 V
